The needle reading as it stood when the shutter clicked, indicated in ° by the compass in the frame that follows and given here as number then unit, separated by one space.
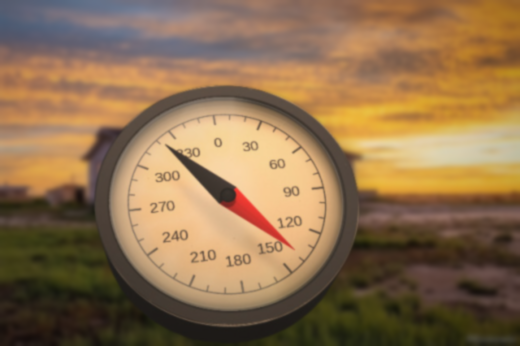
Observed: 140 °
